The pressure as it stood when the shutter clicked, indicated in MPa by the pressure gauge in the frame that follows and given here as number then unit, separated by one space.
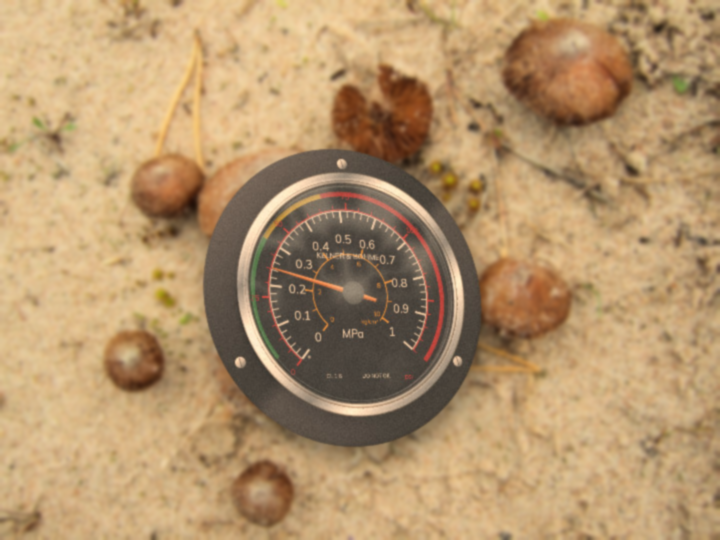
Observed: 0.24 MPa
